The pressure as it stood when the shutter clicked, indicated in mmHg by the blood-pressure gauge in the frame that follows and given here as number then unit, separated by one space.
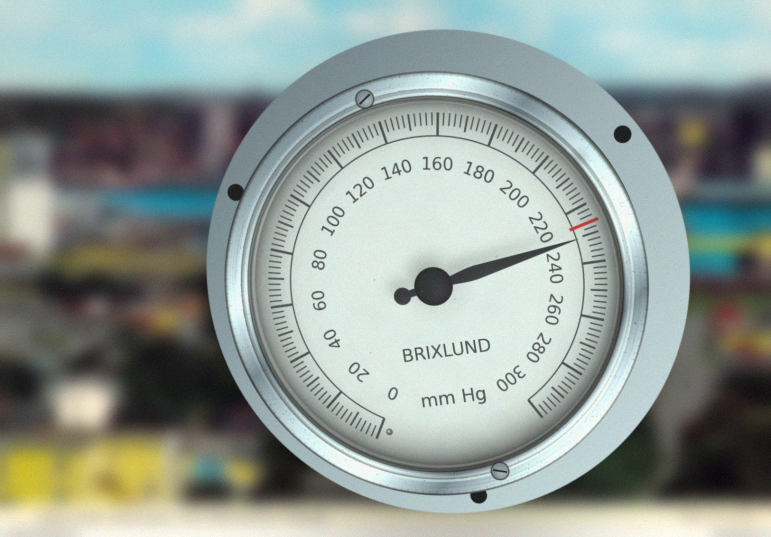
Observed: 230 mmHg
